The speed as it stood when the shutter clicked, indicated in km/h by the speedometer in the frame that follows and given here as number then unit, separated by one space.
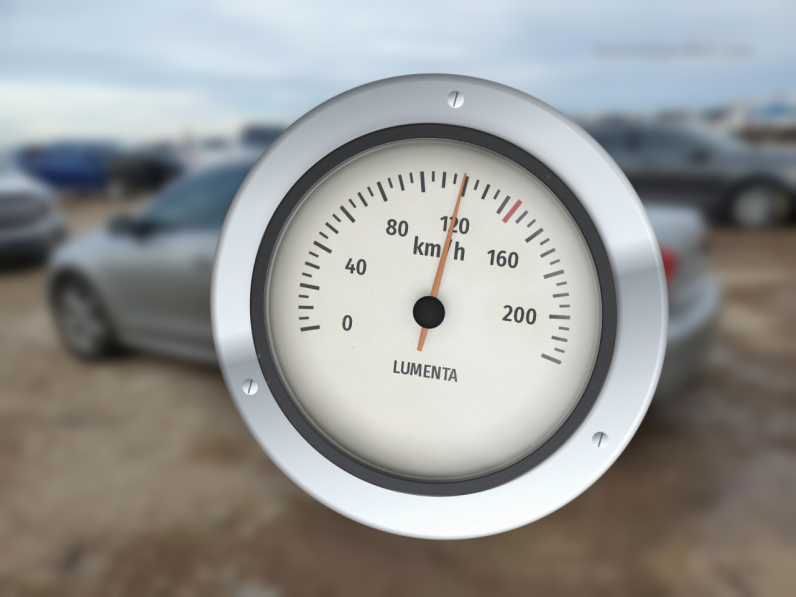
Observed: 120 km/h
